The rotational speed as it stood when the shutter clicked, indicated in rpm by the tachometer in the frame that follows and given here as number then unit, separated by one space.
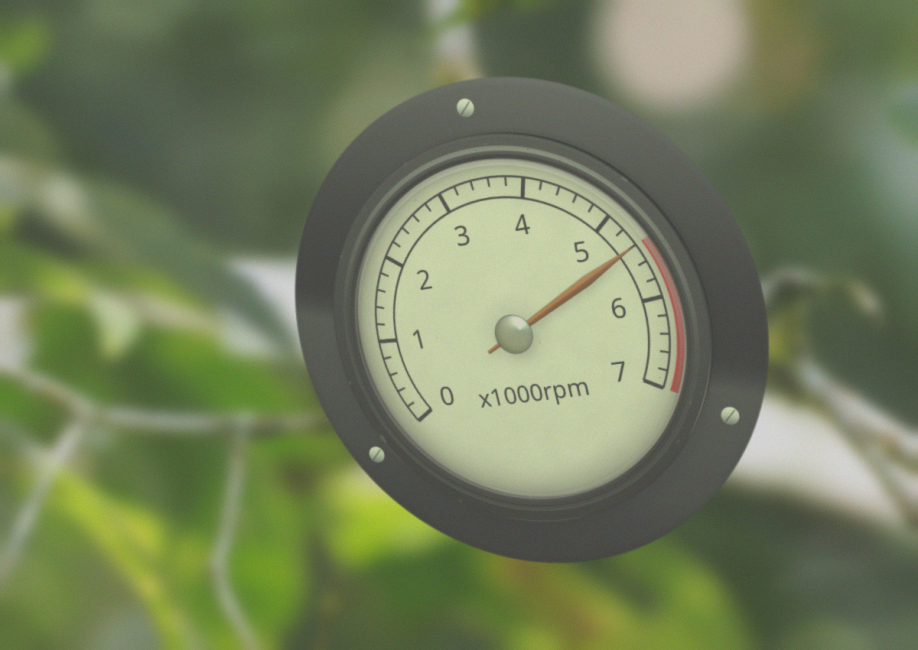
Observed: 5400 rpm
